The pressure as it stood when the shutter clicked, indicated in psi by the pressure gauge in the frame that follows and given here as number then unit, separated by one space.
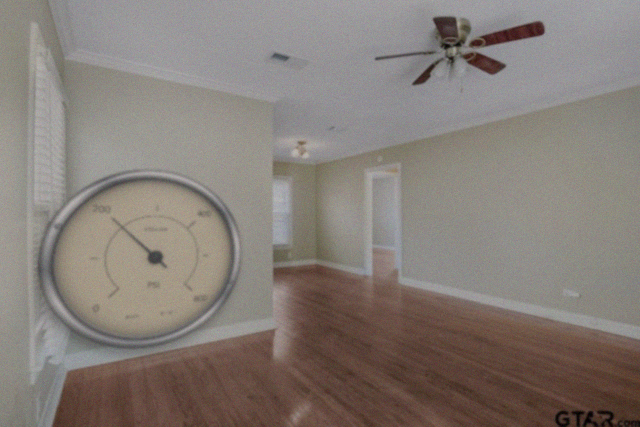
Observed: 200 psi
